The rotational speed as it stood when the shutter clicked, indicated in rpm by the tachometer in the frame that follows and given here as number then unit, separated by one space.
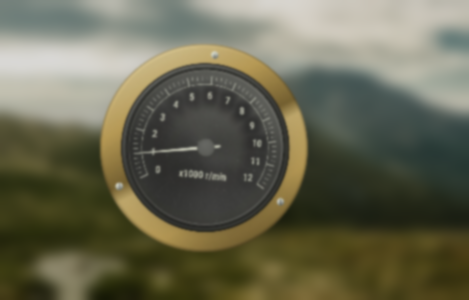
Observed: 1000 rpm
